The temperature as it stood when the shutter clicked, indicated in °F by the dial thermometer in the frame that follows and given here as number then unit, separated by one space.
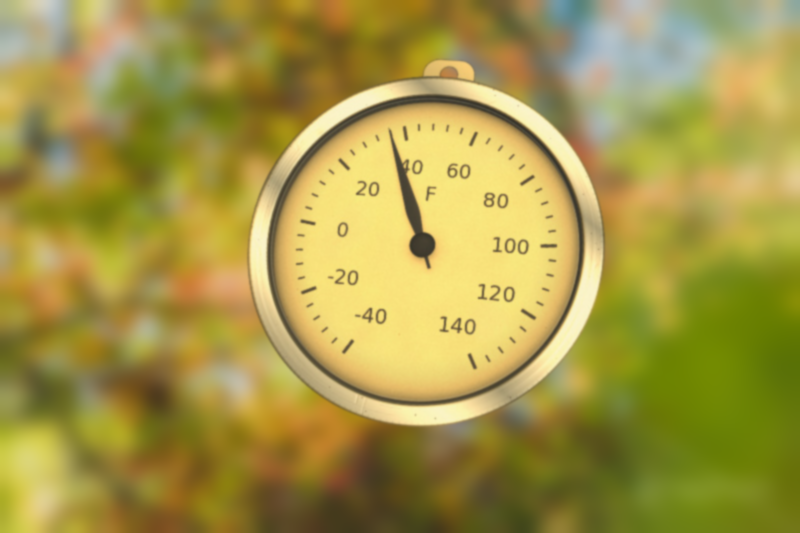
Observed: 36 °F
